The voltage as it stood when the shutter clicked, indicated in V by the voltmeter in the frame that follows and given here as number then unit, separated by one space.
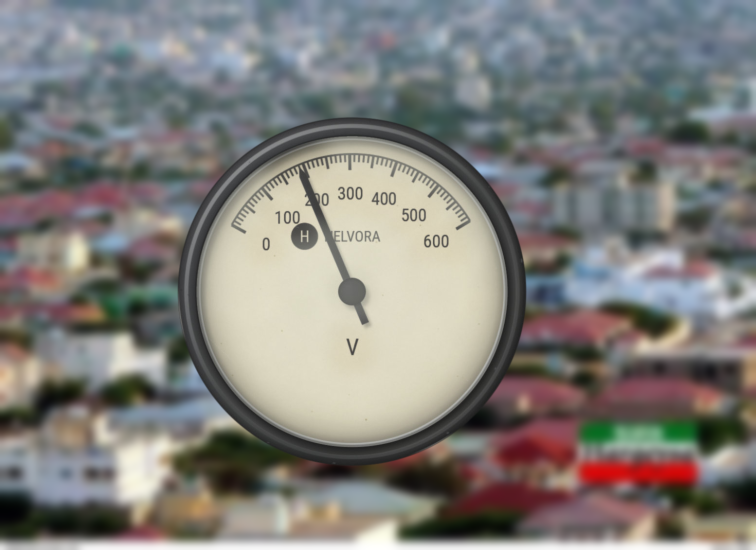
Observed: 190 V
